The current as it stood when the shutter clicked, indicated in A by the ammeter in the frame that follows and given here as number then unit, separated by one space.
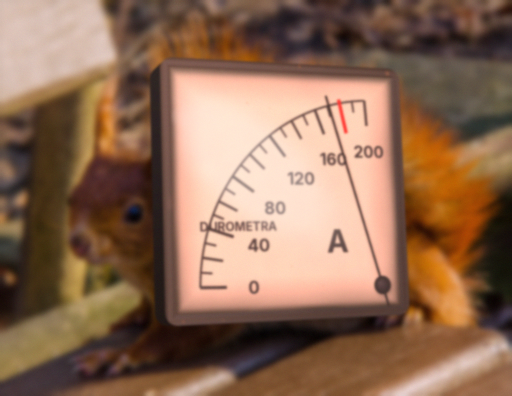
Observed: 170 A
